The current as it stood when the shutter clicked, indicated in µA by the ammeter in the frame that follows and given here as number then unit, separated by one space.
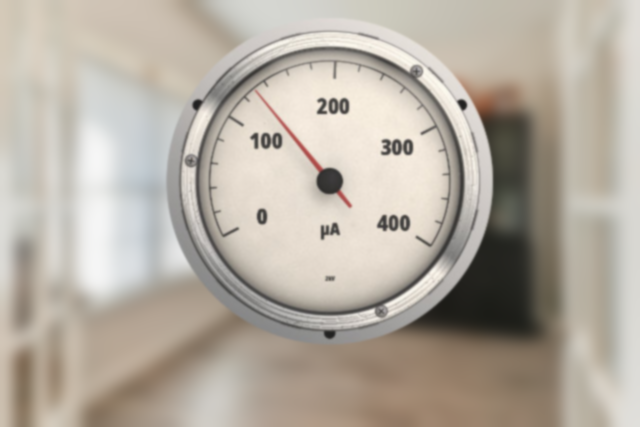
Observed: 130 µA
